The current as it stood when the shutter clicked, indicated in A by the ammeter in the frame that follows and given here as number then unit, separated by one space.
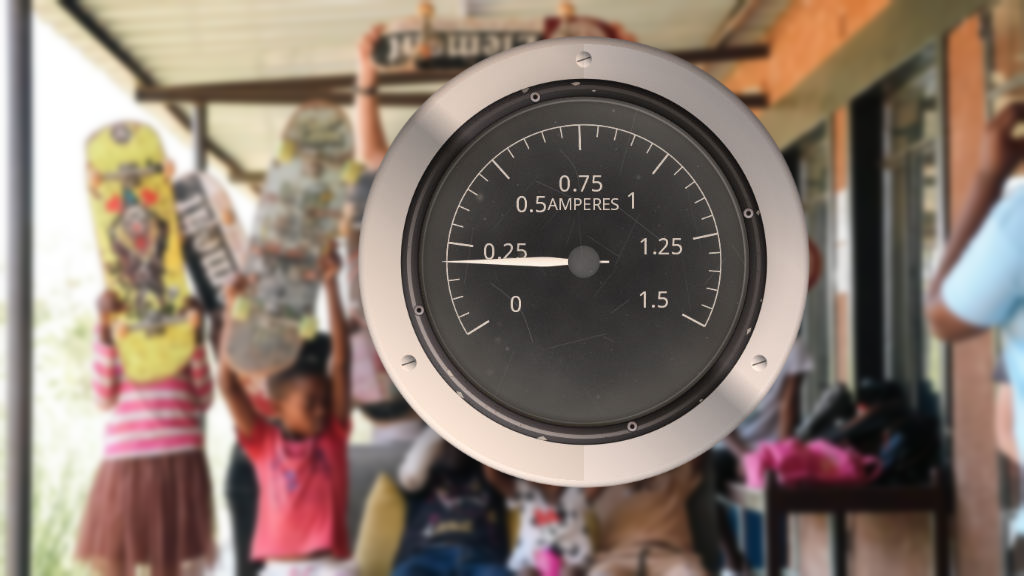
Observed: 0.2 A
